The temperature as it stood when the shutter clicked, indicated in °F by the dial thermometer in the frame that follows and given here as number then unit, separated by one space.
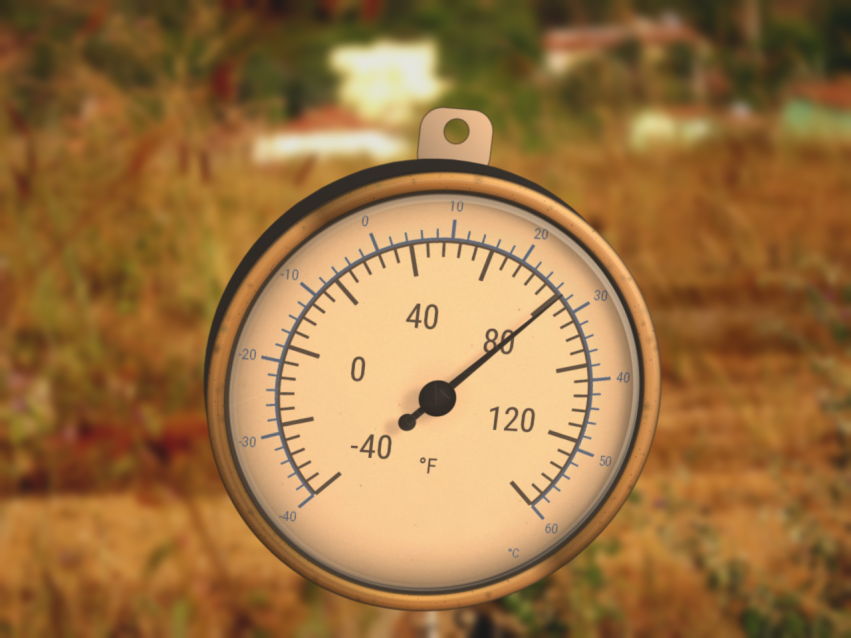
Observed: 80 °F
